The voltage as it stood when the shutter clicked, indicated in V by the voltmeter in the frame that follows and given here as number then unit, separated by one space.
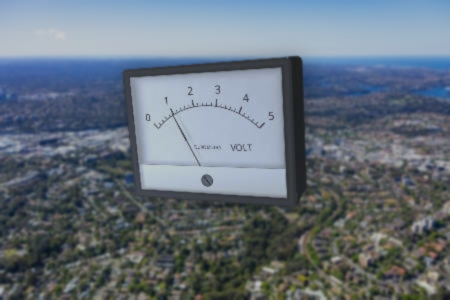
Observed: 1 V
